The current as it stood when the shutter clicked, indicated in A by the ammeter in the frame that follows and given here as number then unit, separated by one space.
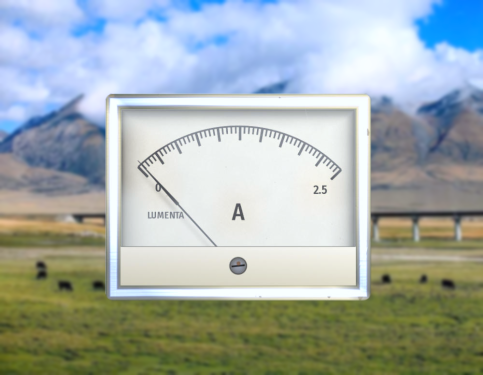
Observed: 0.05 A
